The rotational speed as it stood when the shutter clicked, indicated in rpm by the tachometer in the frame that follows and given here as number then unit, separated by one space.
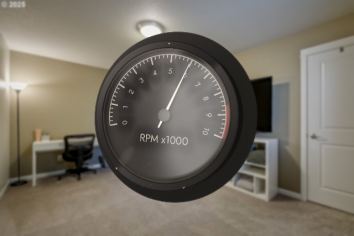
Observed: 6000 rpm
